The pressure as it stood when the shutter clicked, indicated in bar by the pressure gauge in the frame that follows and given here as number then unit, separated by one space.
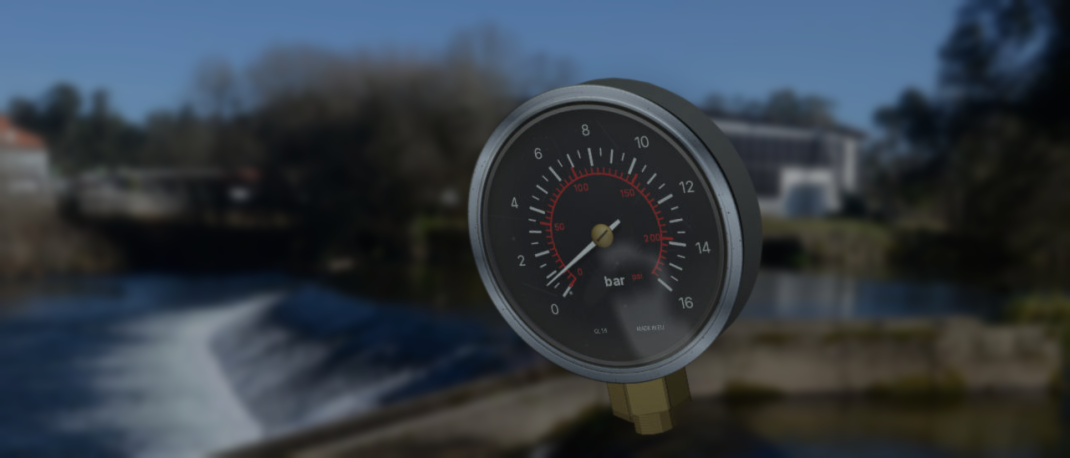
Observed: 0.75 bar
